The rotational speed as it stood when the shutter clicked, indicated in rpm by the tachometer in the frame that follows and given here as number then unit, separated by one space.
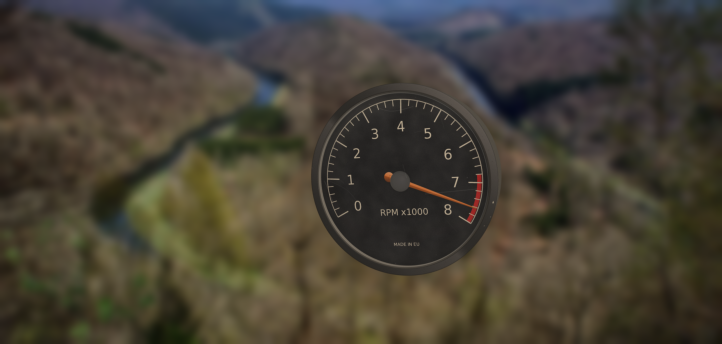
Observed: 7600 rpm
